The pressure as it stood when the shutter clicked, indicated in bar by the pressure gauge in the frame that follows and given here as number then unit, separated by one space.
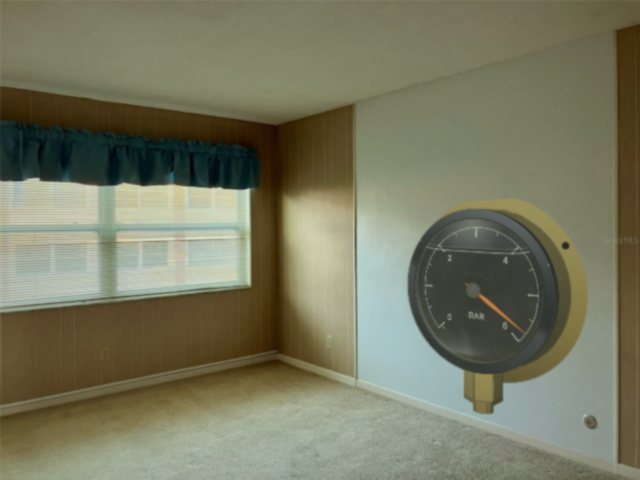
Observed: 5.75 bar
